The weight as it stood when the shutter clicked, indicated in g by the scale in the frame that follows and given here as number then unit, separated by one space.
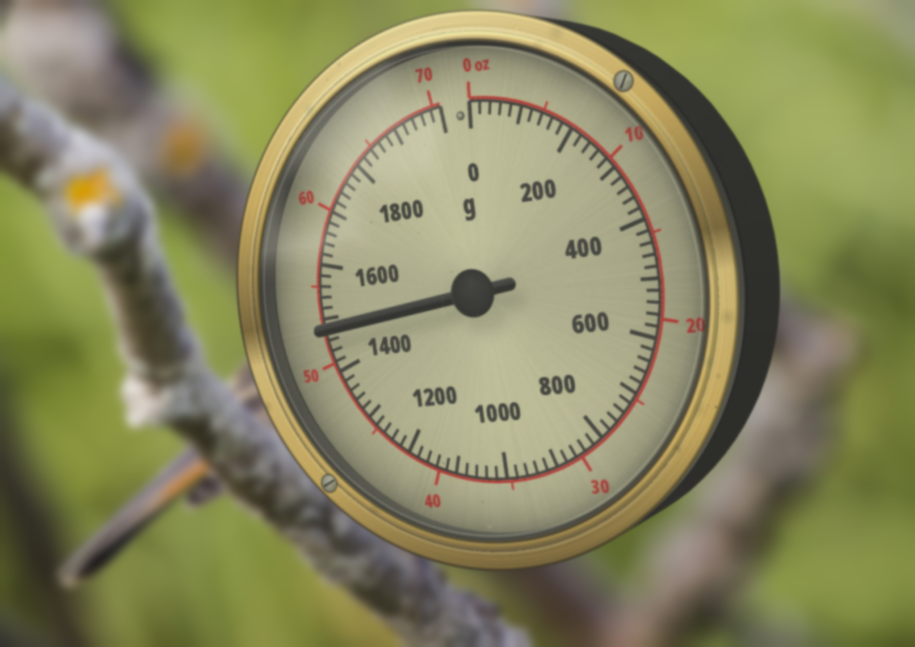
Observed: 1480 g
